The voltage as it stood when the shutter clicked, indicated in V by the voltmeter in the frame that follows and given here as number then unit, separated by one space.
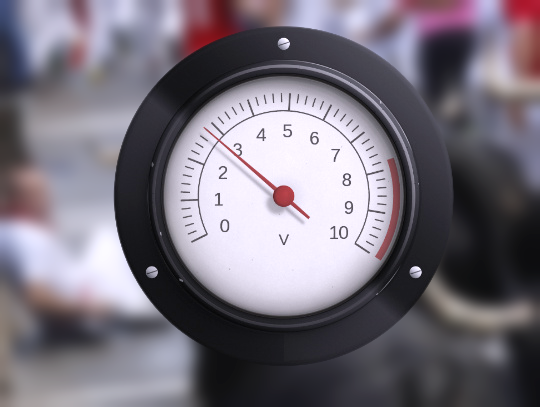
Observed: 2.8 V
